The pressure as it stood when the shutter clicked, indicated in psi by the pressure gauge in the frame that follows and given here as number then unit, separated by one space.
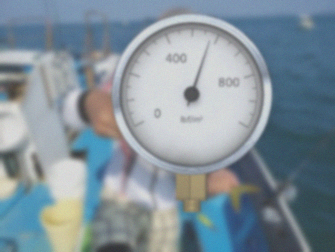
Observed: 575 psi
